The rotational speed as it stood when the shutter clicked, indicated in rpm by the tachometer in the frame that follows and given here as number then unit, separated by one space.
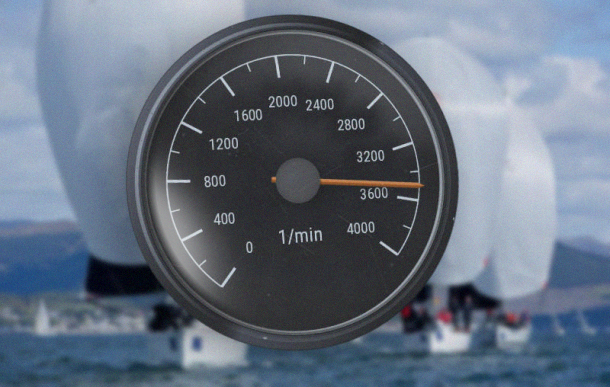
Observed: 3500 rpm
